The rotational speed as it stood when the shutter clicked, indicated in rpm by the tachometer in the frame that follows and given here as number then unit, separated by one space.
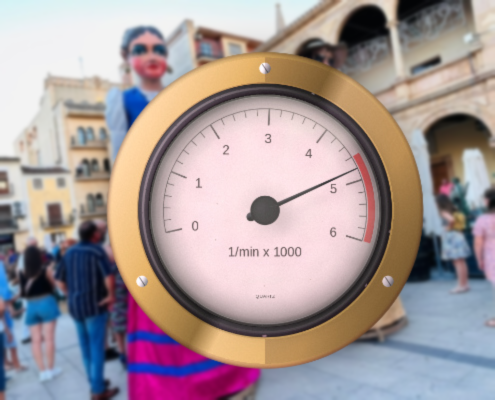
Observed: 4800 rpm
